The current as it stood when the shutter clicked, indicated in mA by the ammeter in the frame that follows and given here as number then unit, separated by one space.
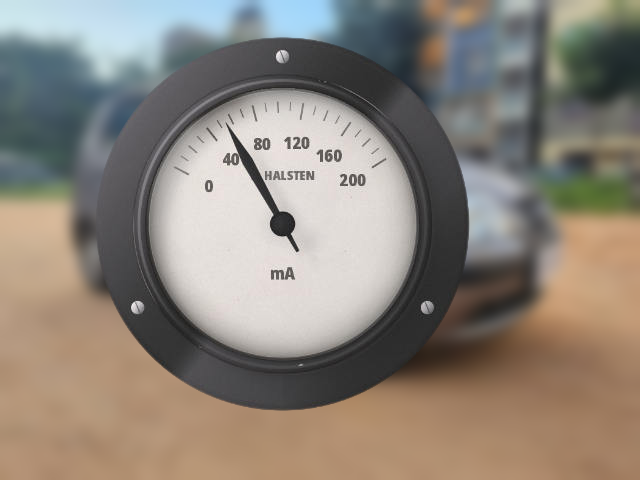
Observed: 55 mA
